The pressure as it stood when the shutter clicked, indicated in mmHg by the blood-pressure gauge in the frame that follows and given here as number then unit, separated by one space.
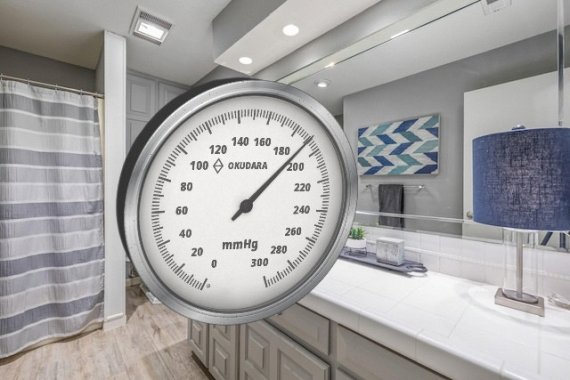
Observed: 190 mmHg
